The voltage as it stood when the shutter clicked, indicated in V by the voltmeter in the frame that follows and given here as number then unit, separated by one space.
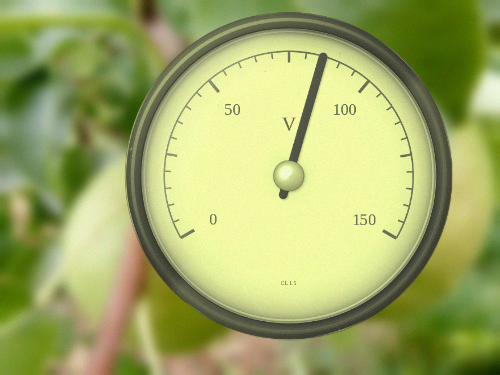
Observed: 85 V
